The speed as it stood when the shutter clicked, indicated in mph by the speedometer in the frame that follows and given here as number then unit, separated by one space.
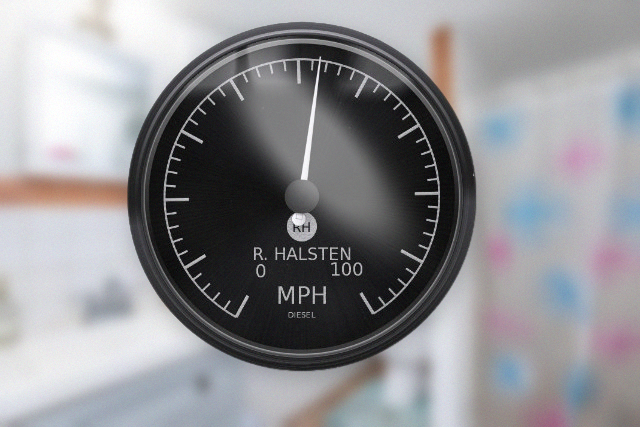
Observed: 53 mph
